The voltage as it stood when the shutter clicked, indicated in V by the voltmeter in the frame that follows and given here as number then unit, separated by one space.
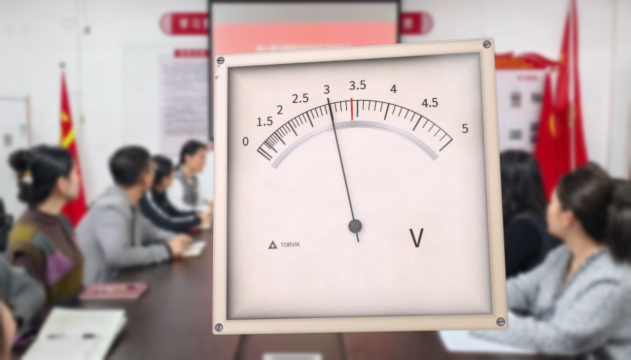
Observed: 3 V
